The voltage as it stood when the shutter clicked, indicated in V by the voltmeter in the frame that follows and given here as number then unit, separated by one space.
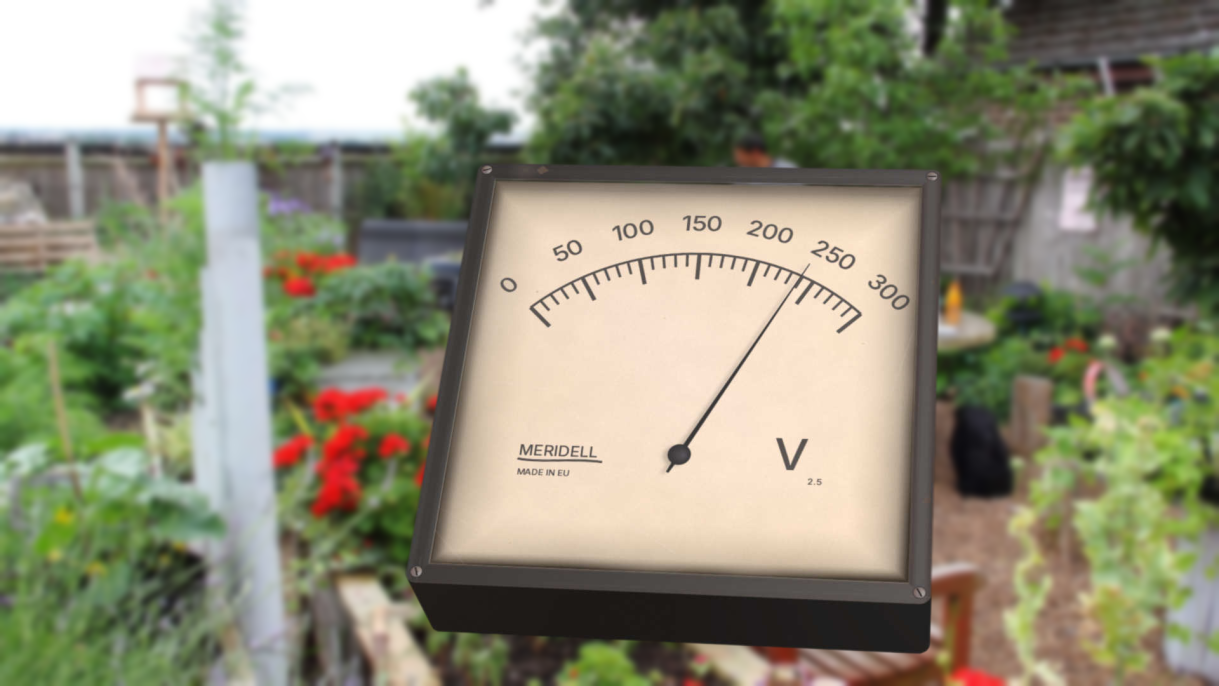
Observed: 240 V
